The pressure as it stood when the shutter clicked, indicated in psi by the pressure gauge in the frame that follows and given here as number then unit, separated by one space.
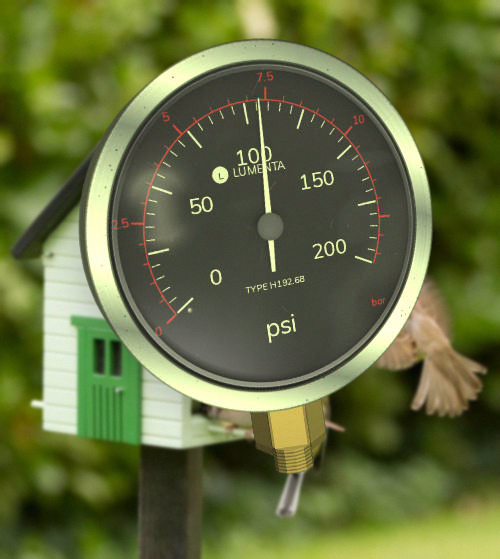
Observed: 105 psi
